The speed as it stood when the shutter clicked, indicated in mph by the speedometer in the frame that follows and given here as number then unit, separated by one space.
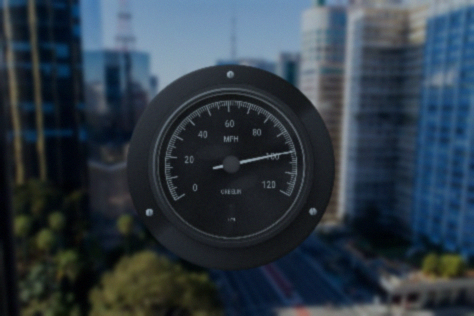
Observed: 100 mph
